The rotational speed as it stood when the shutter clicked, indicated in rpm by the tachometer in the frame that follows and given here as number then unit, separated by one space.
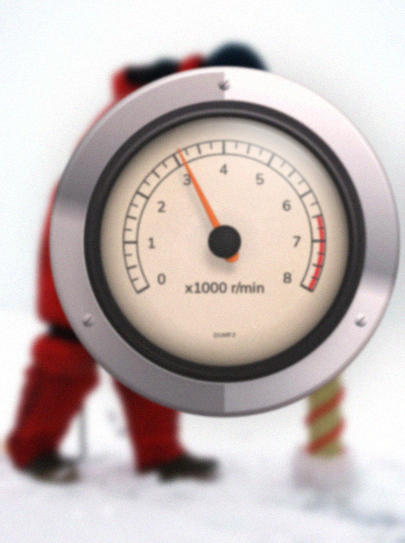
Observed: 3125 rpm
